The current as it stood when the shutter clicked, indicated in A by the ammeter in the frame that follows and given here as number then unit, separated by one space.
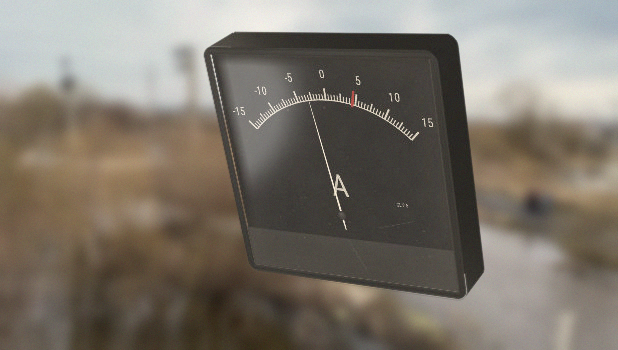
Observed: -2.5 A
